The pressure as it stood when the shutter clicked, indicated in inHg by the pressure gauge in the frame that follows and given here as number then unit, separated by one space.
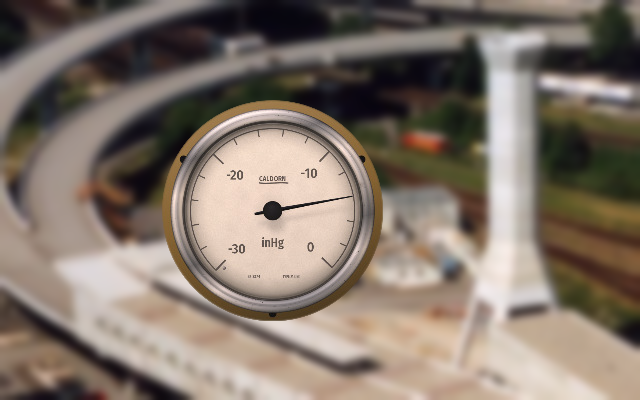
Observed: -6 inHg
